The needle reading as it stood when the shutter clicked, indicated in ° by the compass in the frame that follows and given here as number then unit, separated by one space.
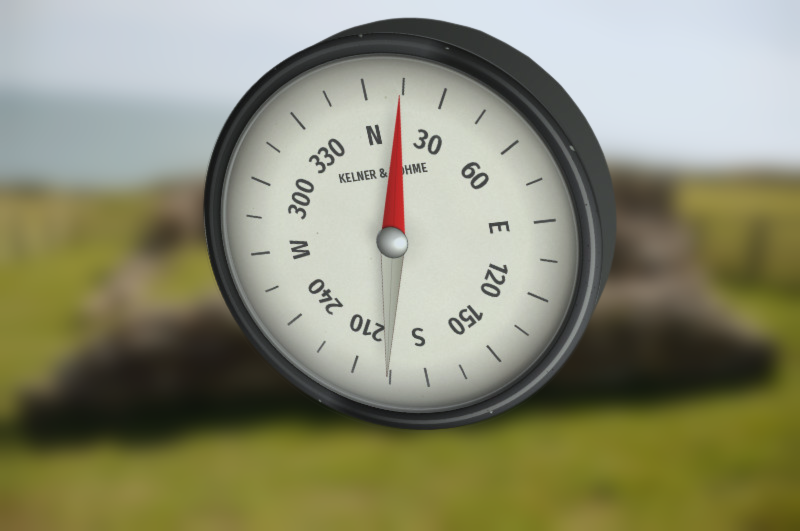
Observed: 15 °
